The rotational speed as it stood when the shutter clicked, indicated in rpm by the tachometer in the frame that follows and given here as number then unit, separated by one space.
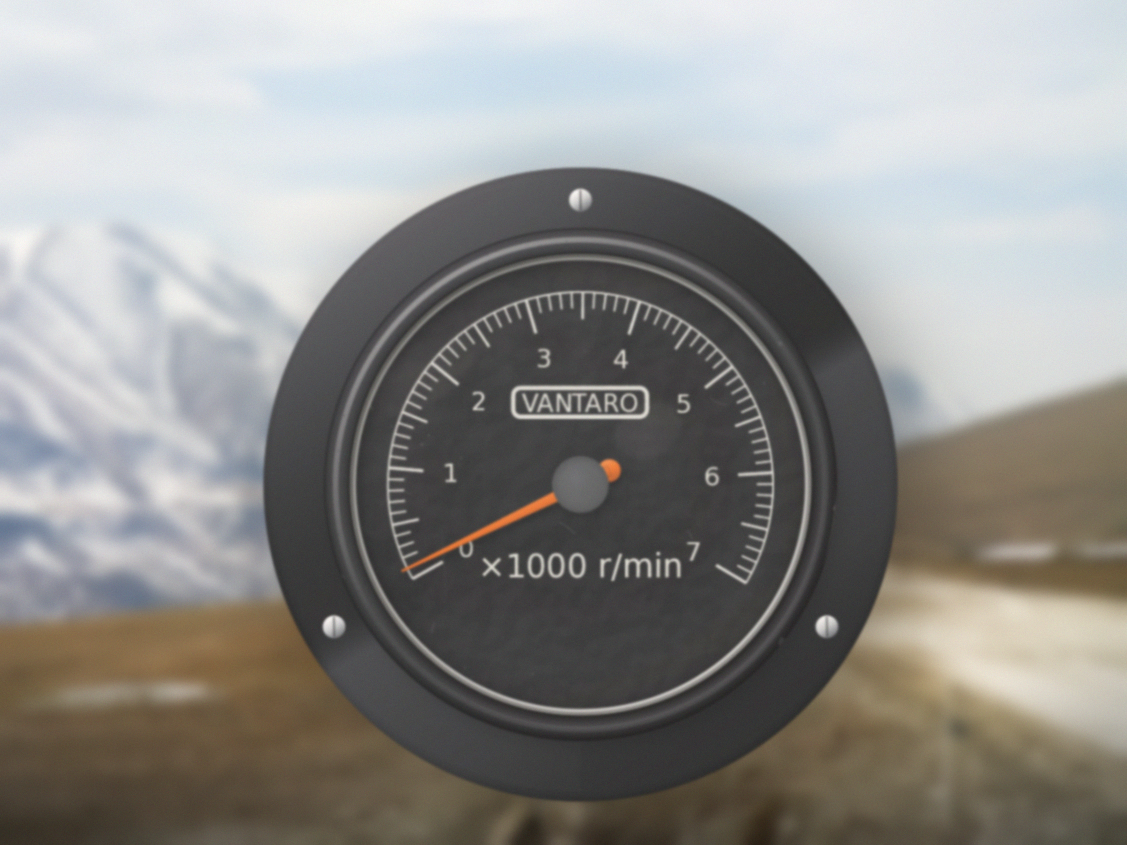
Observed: 100 rpm
